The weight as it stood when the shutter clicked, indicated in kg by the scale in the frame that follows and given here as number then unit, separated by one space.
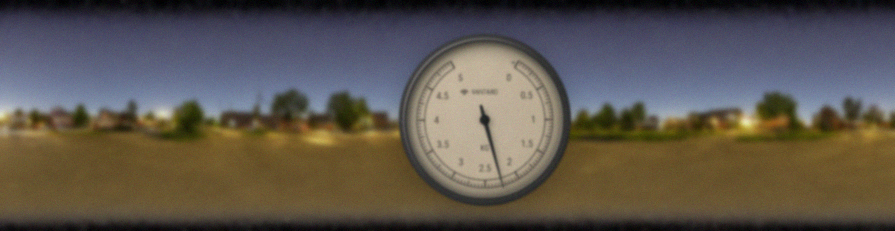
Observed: 2.25 kg
